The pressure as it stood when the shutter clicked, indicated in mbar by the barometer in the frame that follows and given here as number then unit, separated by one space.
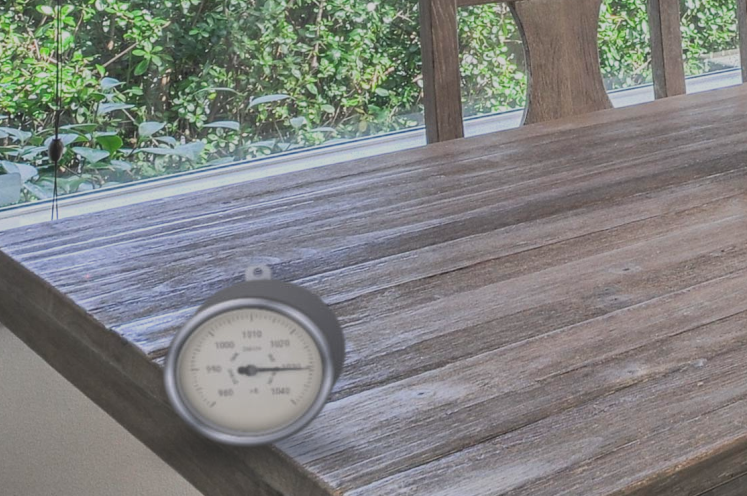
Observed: 1030 mbar
